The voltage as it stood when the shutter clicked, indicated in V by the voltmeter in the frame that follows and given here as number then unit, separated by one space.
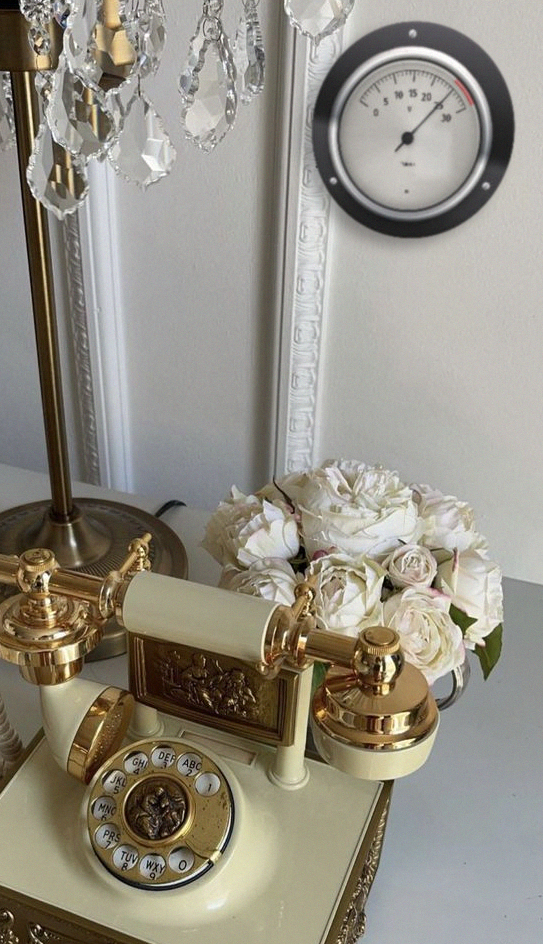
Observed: 25 V
